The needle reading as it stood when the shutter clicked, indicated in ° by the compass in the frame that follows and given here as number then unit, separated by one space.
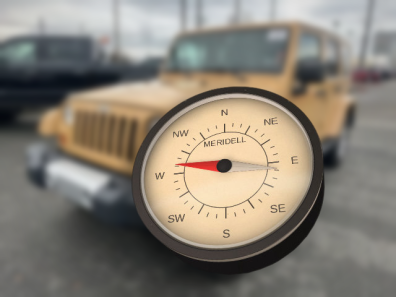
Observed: 280 °
